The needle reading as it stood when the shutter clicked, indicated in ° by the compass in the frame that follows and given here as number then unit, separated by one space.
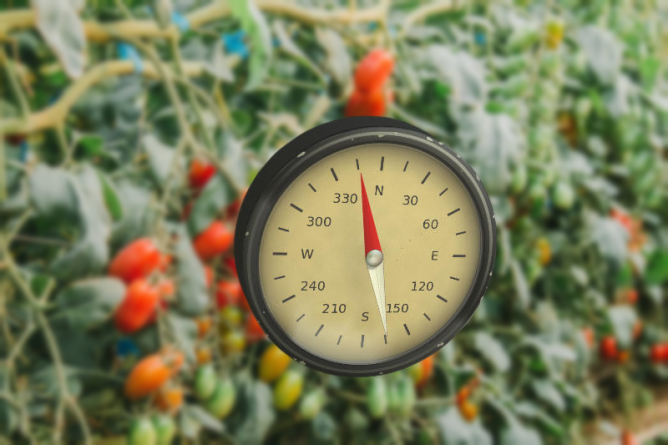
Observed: 345 °
